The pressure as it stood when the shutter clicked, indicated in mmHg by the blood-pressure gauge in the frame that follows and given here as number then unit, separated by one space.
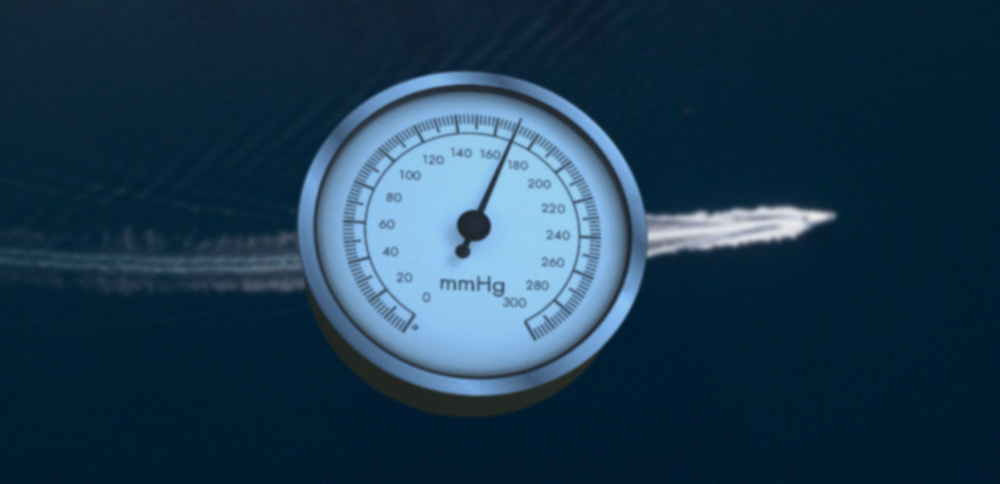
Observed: 170 mmHg
